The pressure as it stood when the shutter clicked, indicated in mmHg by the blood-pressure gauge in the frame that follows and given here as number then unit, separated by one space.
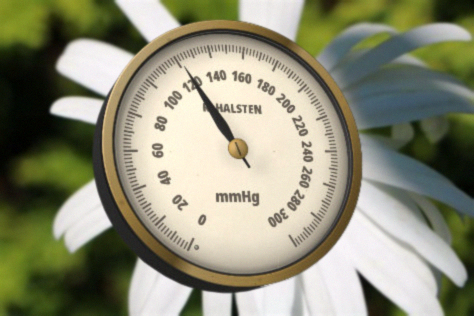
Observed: 120 mmHg
